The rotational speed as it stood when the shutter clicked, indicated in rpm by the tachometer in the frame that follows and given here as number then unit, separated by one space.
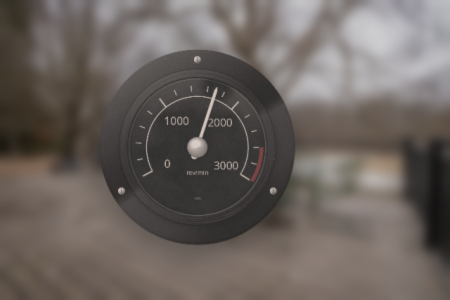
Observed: 1700 rpm
